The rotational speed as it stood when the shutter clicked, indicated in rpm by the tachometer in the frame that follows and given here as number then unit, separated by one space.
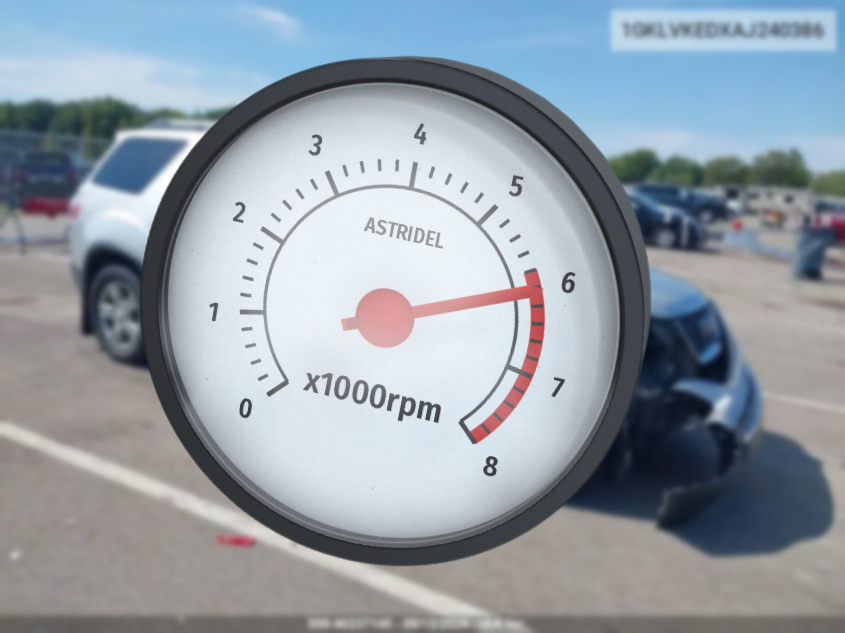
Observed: 6000 rpm
